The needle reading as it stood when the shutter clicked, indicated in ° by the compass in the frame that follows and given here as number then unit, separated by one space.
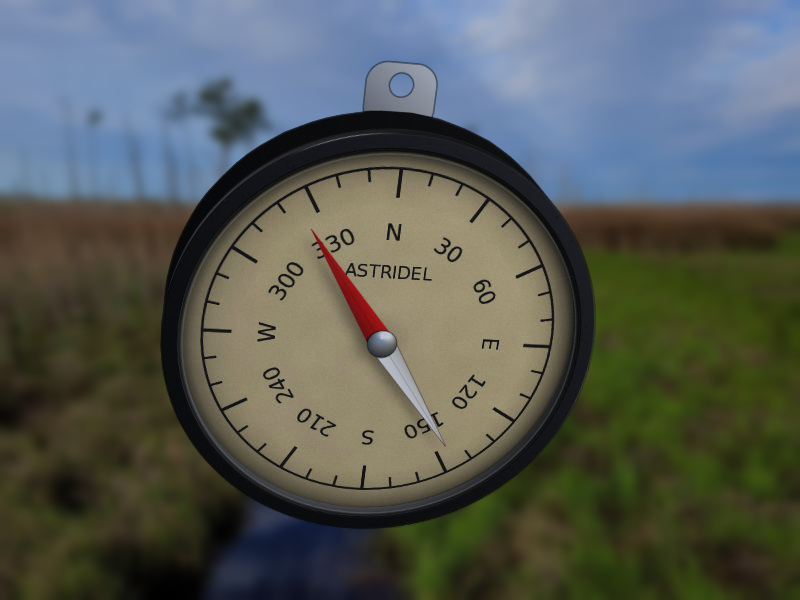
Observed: 325 °
